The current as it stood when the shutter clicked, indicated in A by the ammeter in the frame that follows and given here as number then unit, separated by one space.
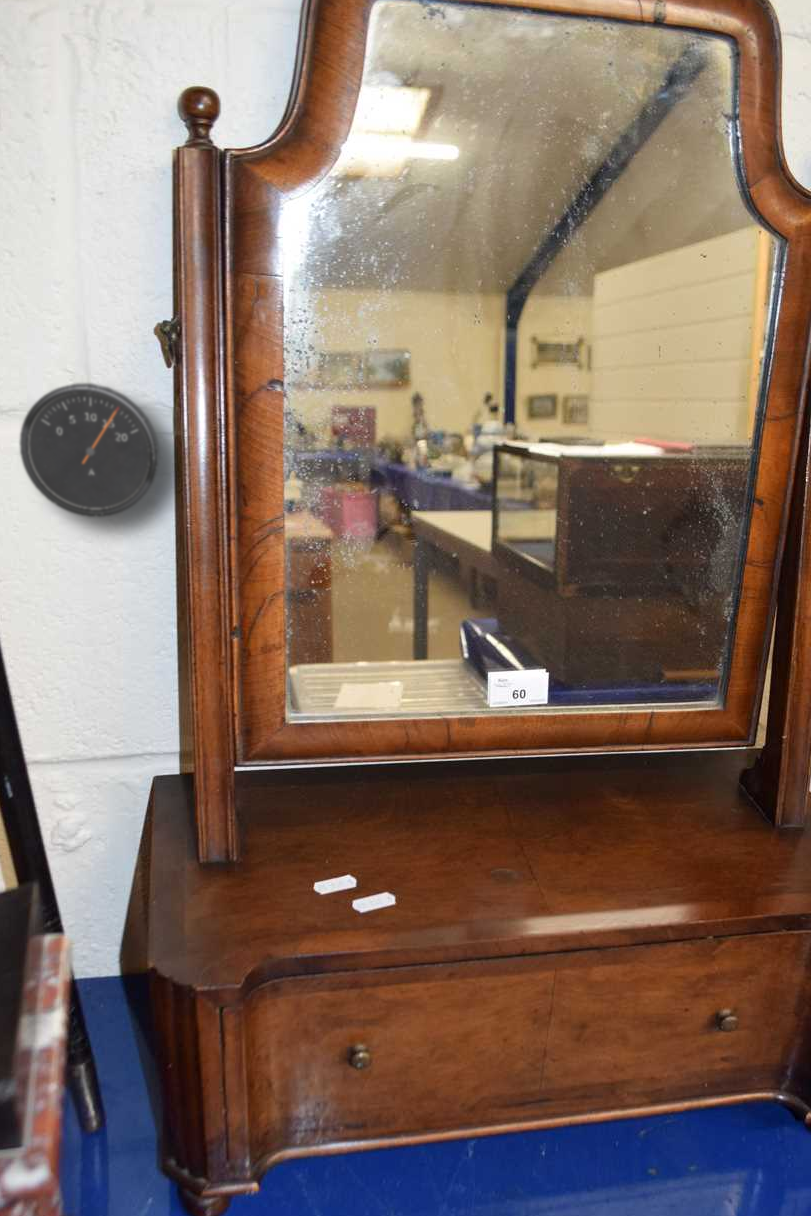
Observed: 15 A
